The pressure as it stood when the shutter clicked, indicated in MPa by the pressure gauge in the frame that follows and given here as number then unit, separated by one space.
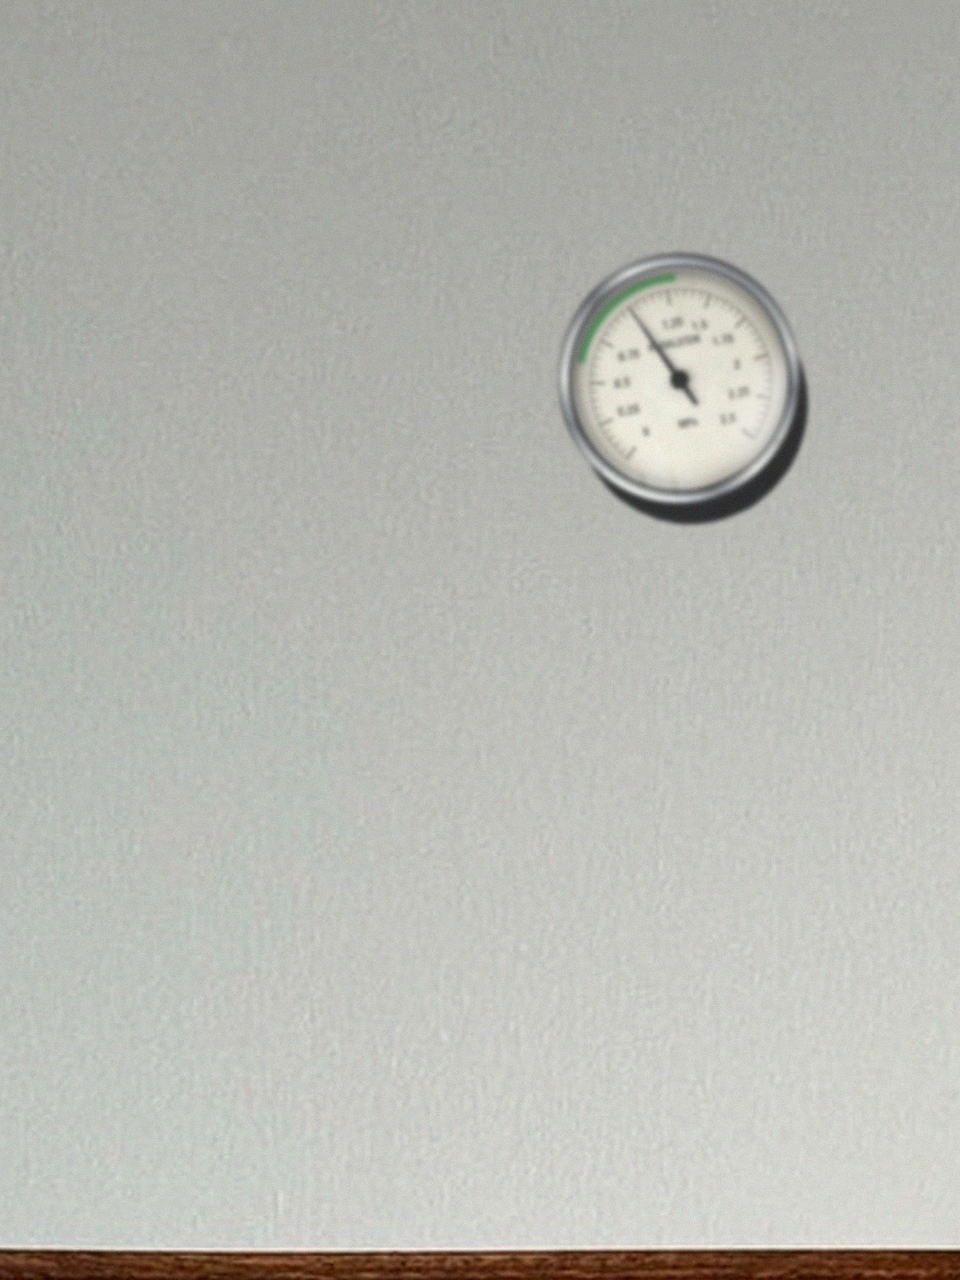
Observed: 1 MPa
